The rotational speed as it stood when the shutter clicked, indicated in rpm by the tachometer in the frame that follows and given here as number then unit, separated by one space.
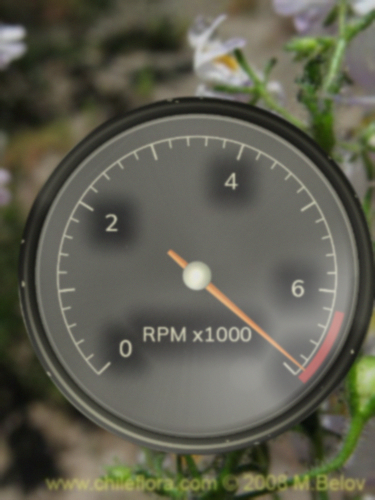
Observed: 6900 rpm
